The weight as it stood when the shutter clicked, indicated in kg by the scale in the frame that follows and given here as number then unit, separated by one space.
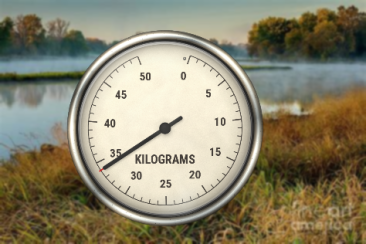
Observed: 34 kg
